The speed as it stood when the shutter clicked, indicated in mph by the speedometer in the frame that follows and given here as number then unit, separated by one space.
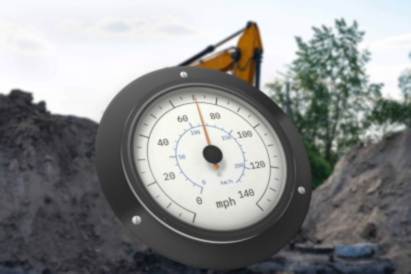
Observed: 70 mph
